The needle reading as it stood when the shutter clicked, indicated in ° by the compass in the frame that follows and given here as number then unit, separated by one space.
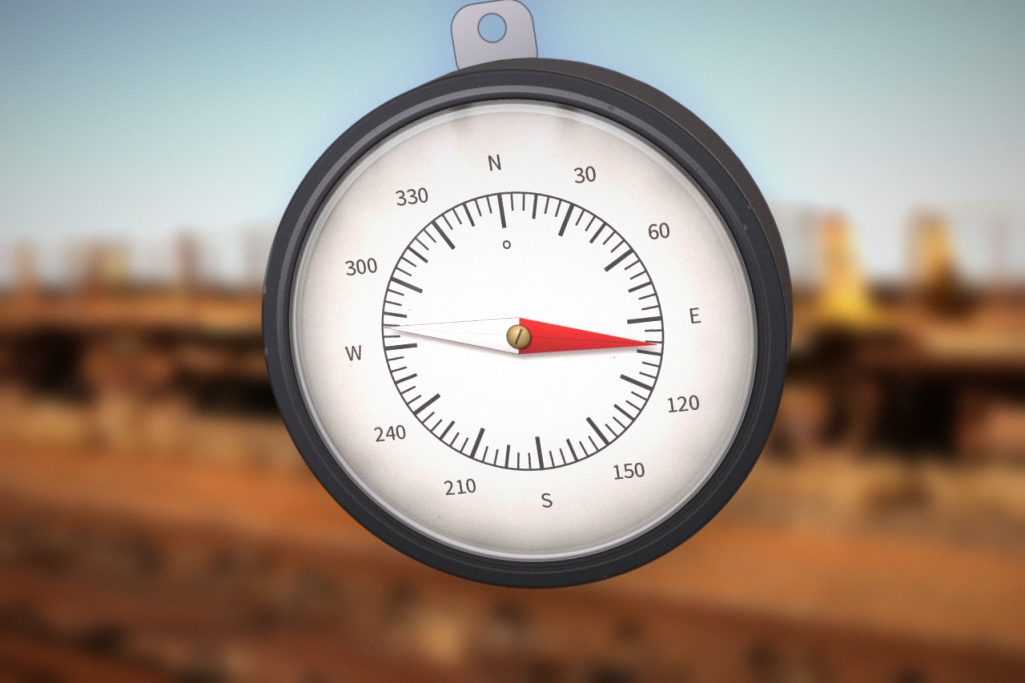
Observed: 100 °
